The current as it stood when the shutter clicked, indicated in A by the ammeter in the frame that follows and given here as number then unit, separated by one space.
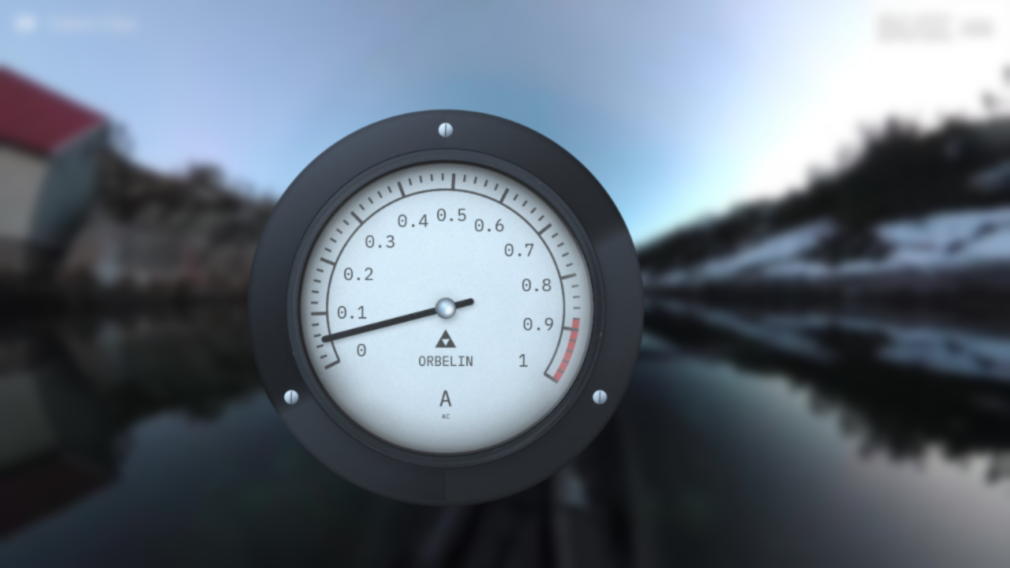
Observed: 0.05 A
